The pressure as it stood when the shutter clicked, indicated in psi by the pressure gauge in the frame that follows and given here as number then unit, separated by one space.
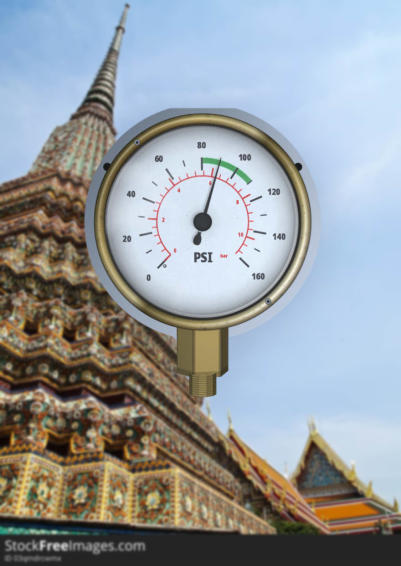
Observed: 90 psi
